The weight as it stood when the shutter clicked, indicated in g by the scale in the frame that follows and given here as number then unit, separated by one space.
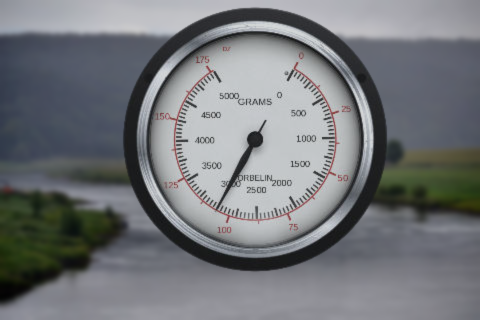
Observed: 3000 g
